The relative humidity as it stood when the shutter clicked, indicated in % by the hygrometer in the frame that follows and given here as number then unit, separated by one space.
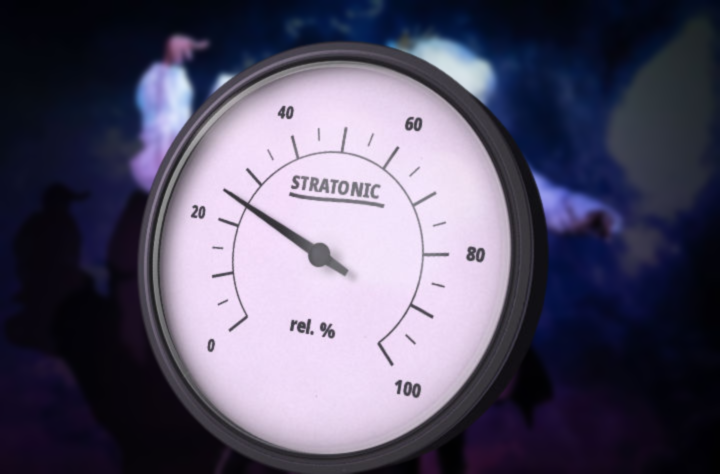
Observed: 25 %
